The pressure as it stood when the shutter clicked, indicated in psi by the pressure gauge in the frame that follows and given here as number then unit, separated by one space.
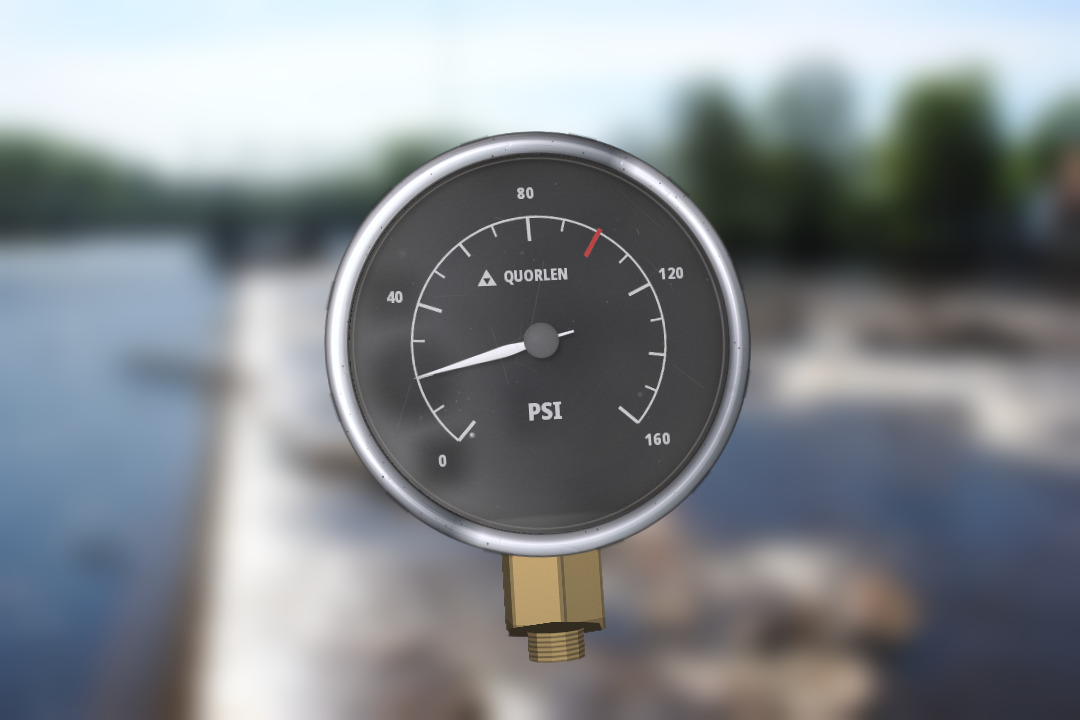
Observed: 20 psi
